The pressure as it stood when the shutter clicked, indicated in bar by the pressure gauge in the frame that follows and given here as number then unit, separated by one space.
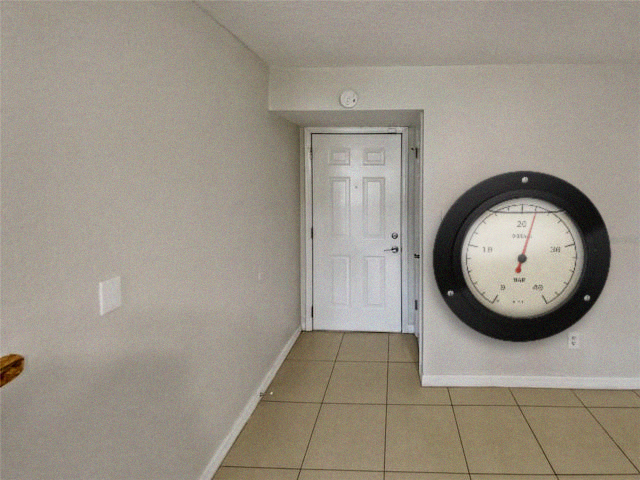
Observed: 22 bar
